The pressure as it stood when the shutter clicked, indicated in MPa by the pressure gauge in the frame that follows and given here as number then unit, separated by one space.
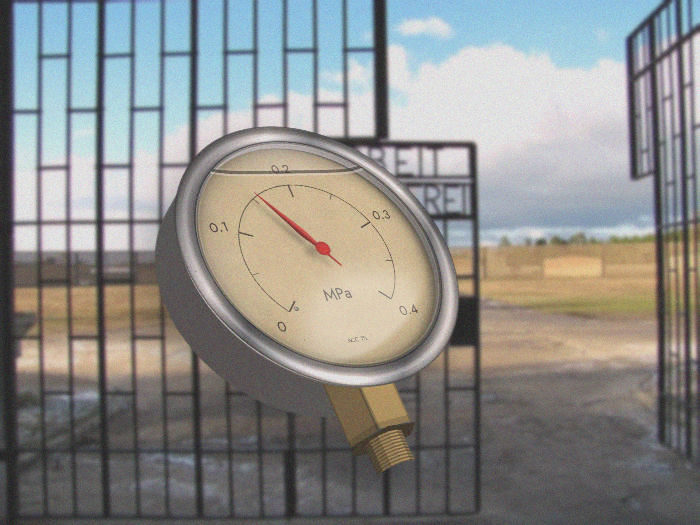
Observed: 0.15 MPa
